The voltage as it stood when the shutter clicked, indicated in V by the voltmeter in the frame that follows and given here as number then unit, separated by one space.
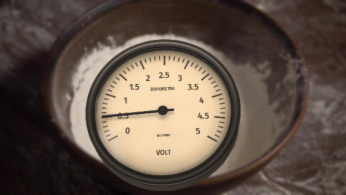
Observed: 0.5 V
